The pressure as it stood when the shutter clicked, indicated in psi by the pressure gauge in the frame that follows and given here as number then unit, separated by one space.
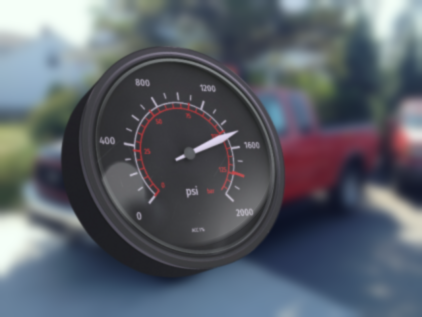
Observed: 1500 psi
